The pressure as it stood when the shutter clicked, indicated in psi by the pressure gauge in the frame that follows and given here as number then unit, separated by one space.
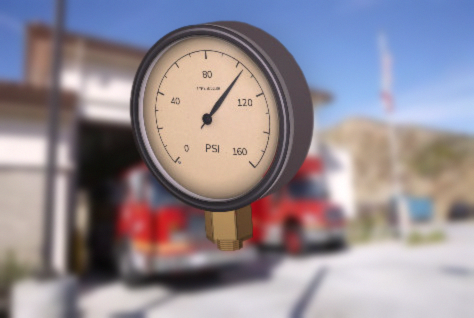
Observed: 105 psi
